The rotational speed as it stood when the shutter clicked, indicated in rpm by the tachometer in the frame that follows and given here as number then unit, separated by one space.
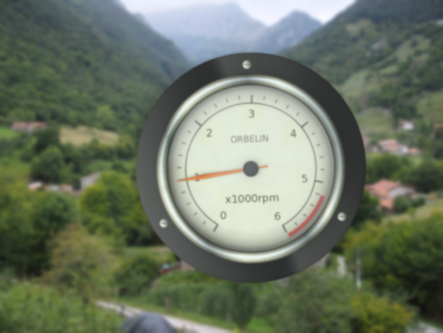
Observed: 1000 rpm
